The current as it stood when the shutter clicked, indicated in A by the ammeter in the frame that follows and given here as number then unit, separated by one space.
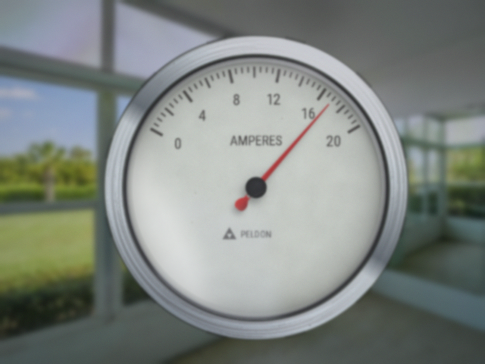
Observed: 17 A
